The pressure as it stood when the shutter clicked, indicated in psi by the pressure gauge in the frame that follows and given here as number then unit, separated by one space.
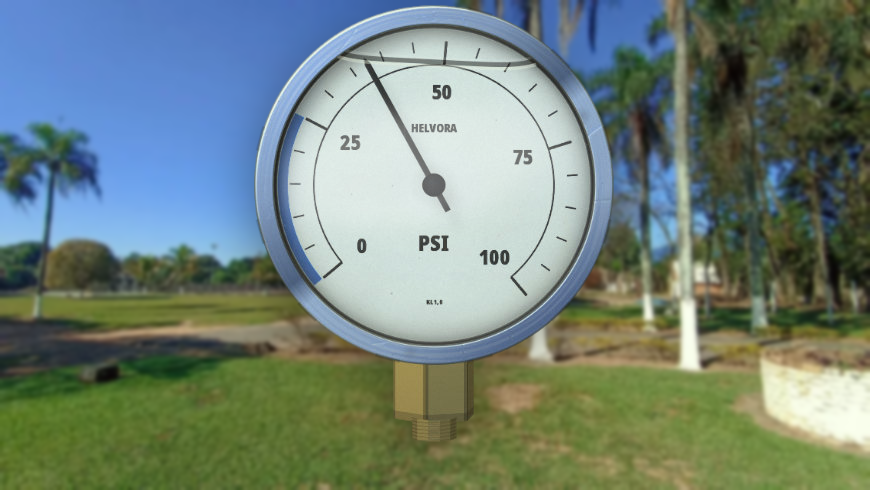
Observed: 37.5 psi
